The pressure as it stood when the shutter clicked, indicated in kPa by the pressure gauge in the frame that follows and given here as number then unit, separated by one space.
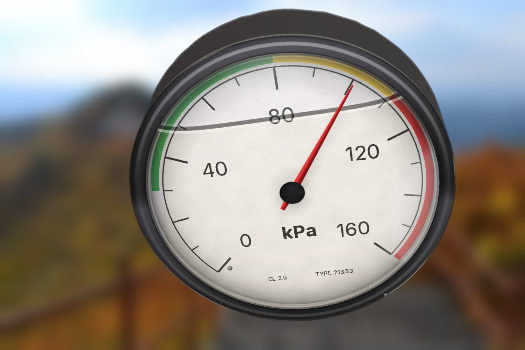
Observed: 100 kPa
